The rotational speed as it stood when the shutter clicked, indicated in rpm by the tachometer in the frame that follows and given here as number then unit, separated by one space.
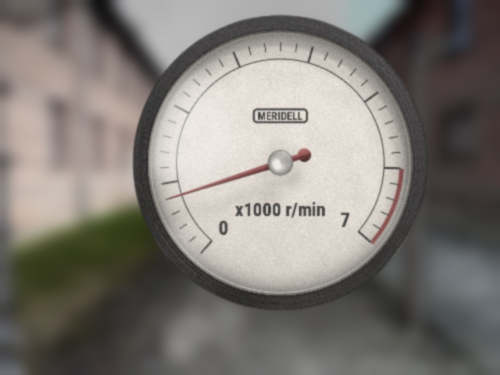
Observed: 800 rpm
